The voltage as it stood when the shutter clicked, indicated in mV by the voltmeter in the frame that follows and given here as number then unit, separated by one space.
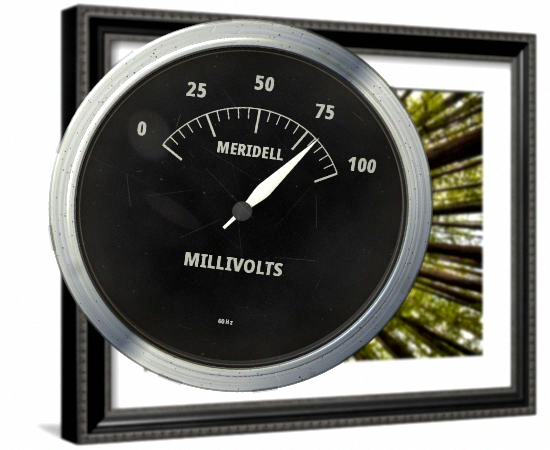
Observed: 80 mV
